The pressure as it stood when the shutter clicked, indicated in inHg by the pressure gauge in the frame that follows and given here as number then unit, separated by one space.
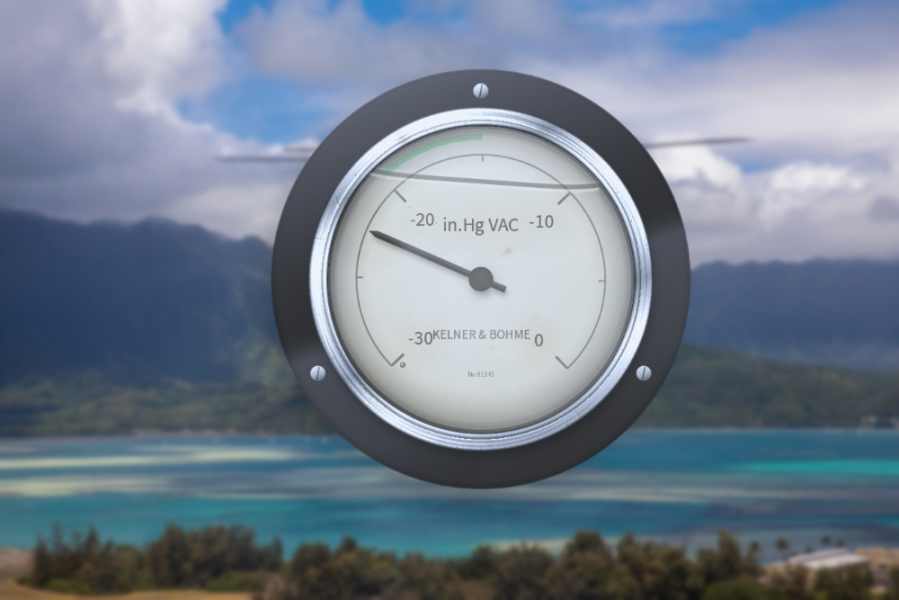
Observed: -22.5 inHg
